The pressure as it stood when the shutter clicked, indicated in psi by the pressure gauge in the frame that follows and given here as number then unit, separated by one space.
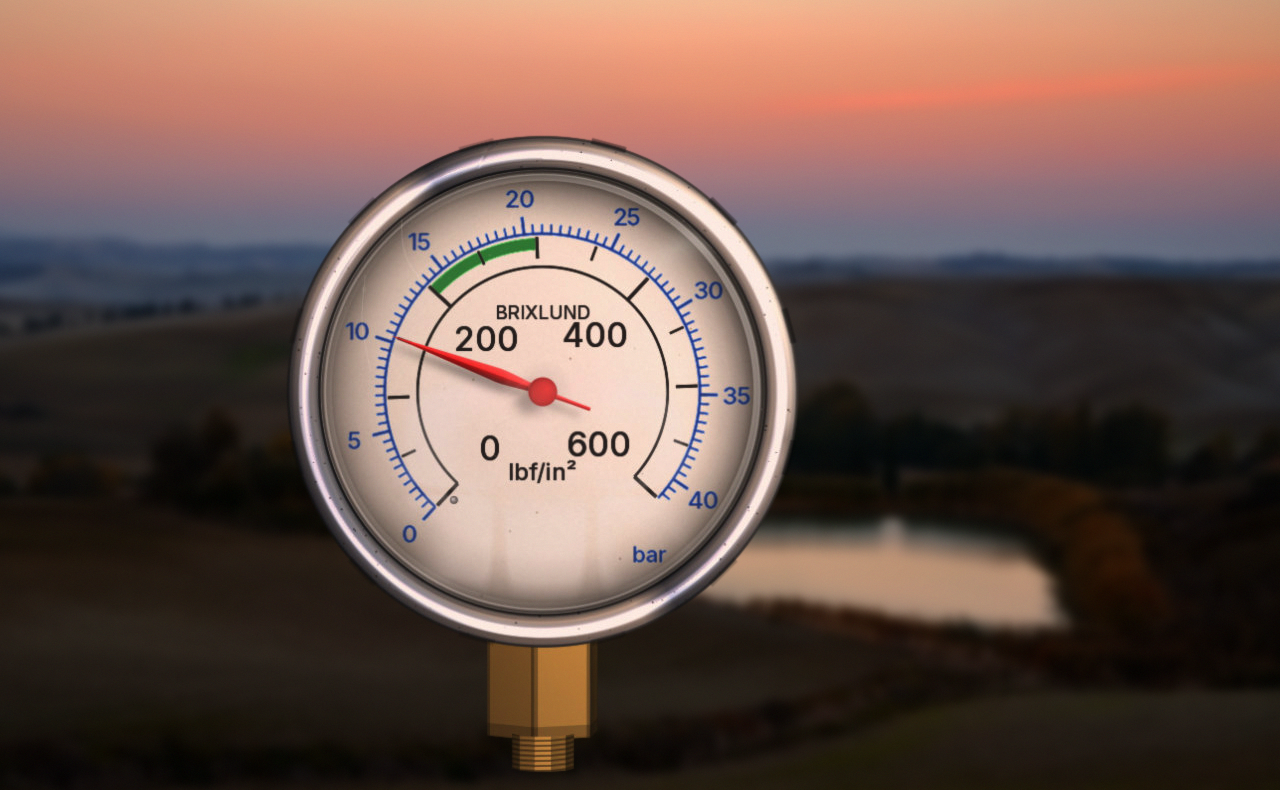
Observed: 150 psi
